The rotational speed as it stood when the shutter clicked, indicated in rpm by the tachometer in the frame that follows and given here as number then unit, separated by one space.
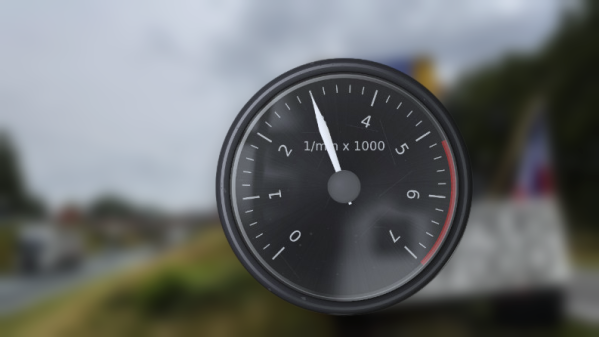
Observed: 3000 rpm
